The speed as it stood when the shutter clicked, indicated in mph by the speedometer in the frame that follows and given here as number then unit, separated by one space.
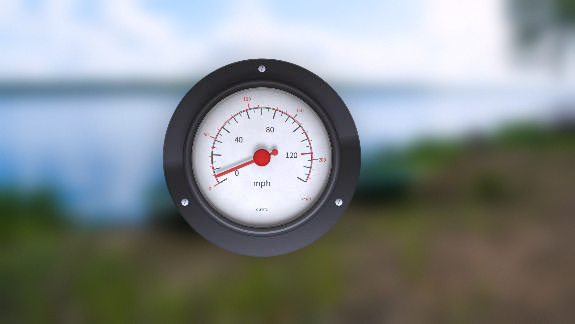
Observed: 5 mph
